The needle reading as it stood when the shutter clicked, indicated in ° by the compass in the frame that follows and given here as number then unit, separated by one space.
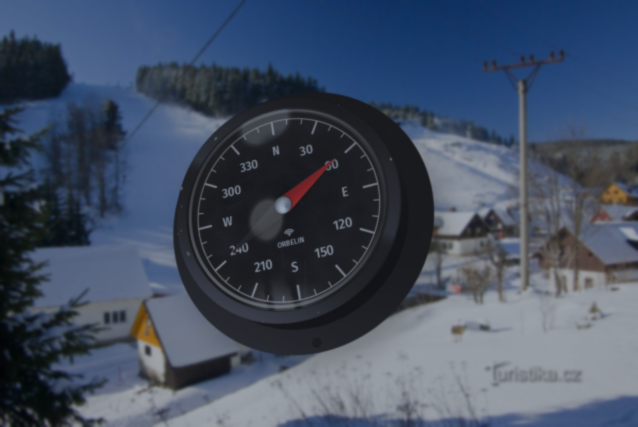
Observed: 60 °
